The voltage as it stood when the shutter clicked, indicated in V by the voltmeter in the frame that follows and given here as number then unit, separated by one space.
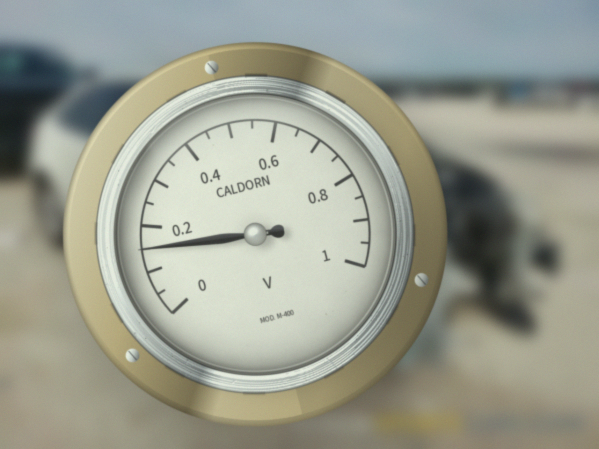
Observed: 0.15 V
